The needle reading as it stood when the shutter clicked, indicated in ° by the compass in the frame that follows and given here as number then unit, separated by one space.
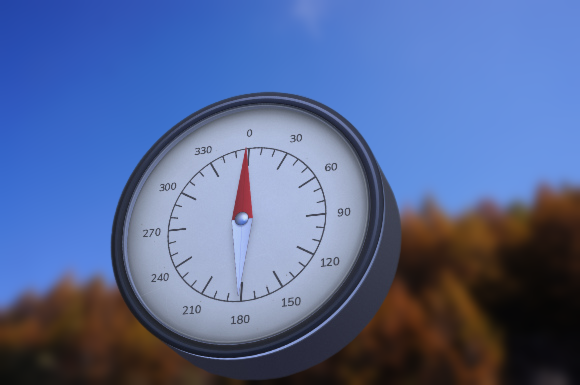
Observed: 0 °
